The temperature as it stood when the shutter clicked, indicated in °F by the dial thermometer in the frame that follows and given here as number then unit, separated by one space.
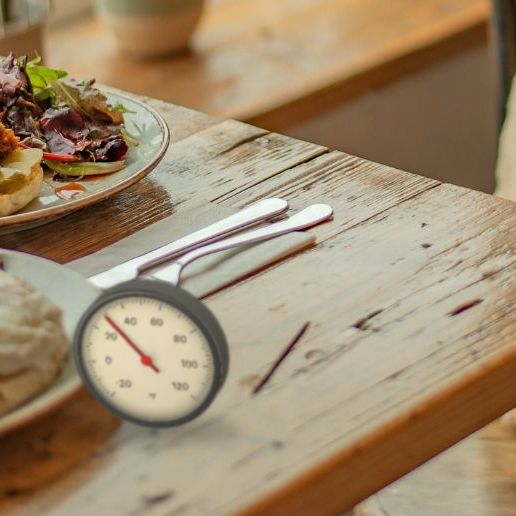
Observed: 30 °F
